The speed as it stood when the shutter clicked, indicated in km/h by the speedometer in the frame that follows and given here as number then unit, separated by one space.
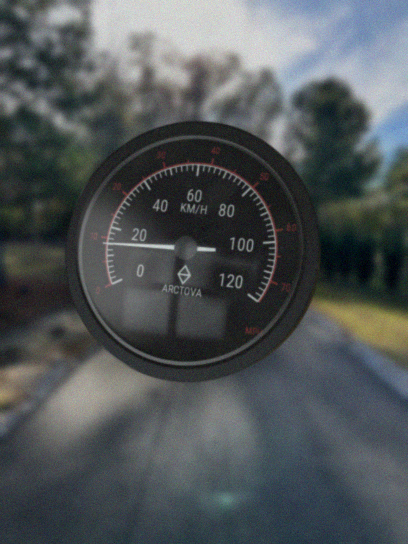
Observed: 14 km/h
